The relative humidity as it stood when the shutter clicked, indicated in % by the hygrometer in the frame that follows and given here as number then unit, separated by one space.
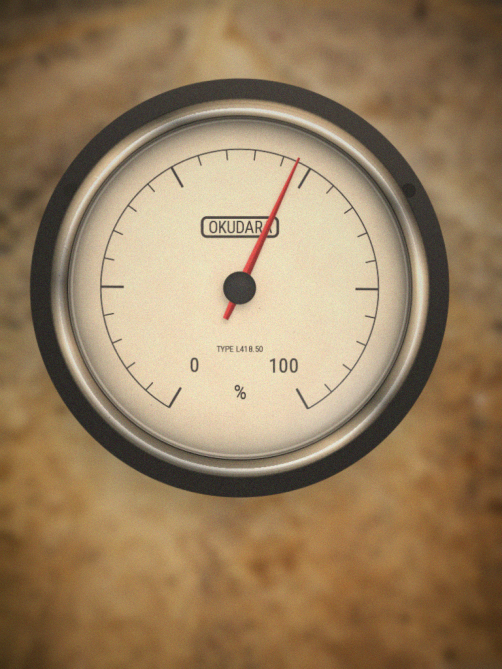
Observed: 58 %
